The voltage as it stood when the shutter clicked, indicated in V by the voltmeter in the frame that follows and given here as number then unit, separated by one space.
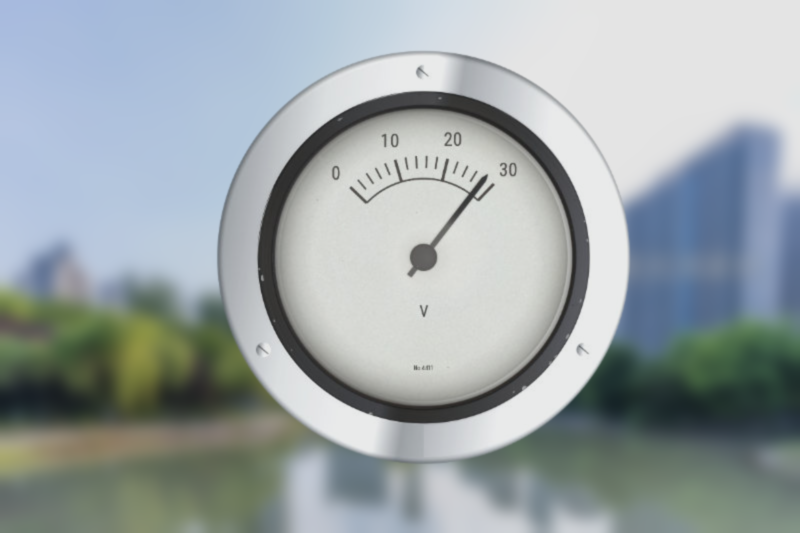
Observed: 28 V
